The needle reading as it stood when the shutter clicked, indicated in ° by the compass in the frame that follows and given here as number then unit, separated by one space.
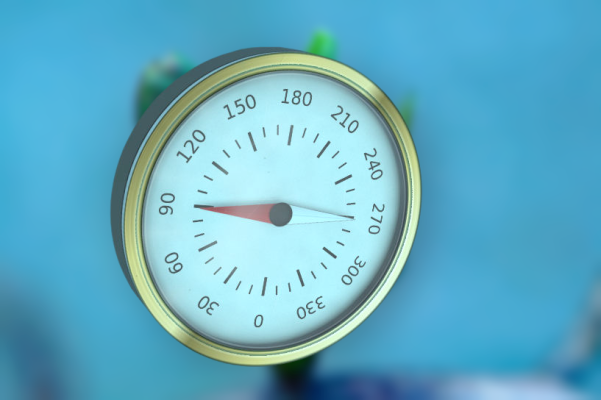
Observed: 90 °
